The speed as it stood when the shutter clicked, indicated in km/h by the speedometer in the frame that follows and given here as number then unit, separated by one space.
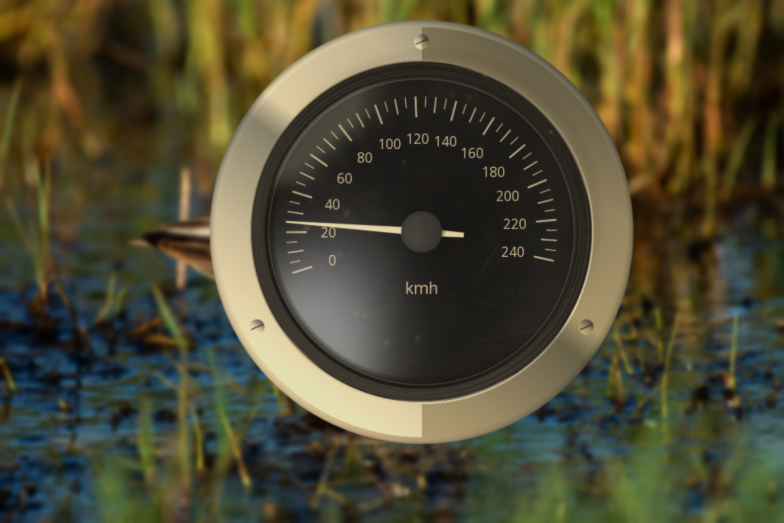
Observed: 25 km/h
